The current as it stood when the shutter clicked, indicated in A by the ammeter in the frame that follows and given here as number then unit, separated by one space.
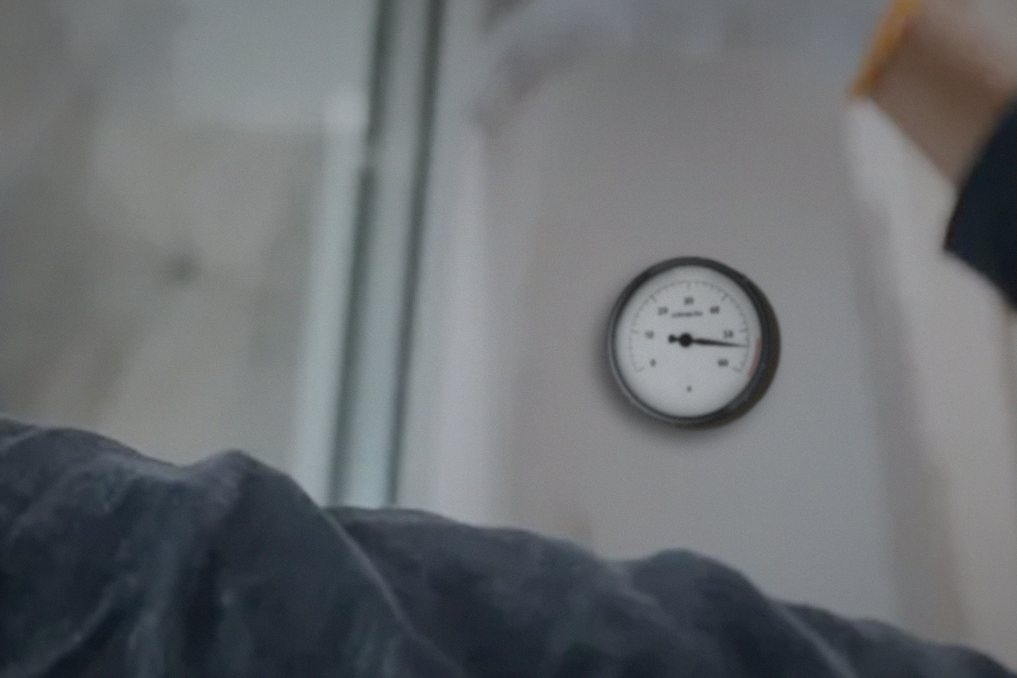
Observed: 54 A
